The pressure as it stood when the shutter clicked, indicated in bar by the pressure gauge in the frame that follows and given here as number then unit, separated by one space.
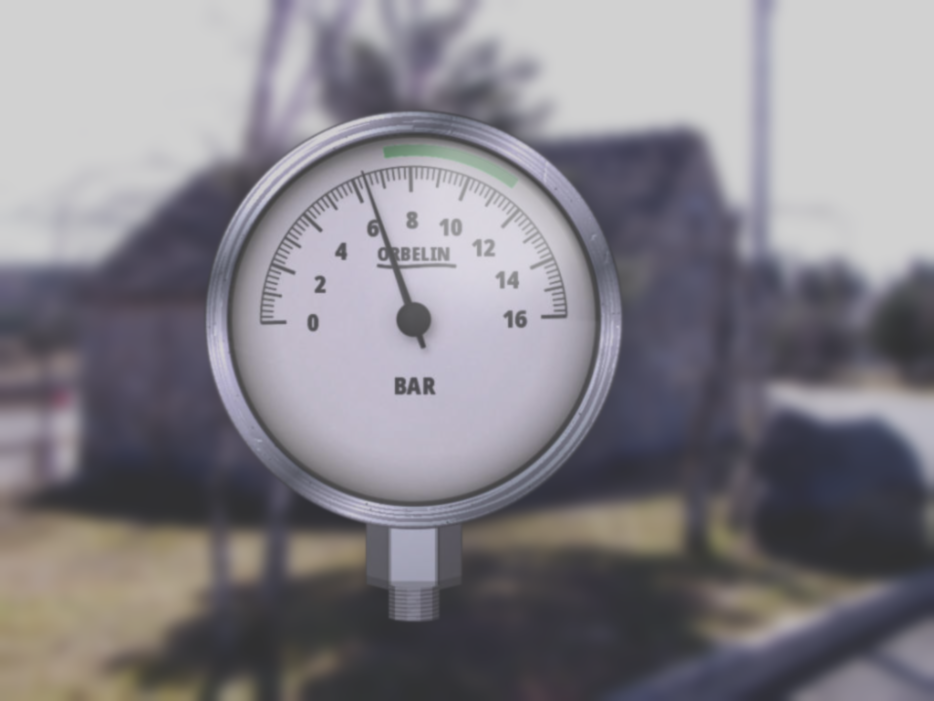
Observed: 6.4 bar
